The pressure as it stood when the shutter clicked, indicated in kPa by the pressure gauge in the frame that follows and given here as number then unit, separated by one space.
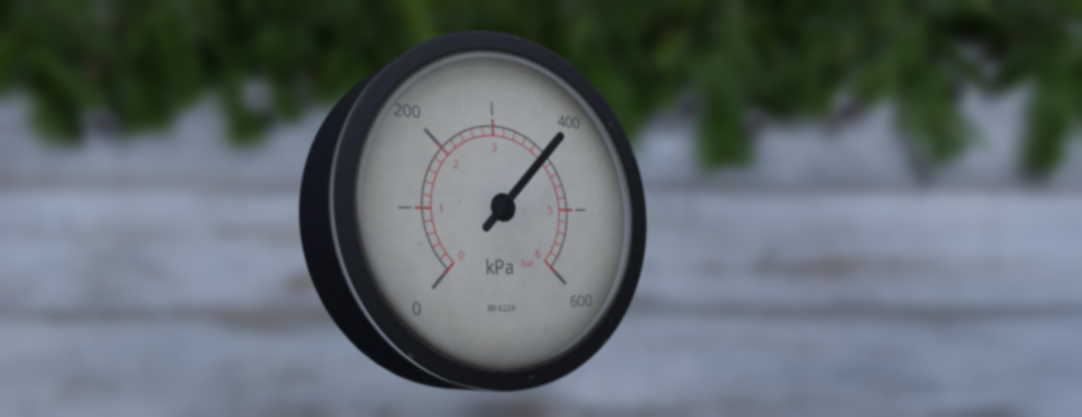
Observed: 400 kPa
